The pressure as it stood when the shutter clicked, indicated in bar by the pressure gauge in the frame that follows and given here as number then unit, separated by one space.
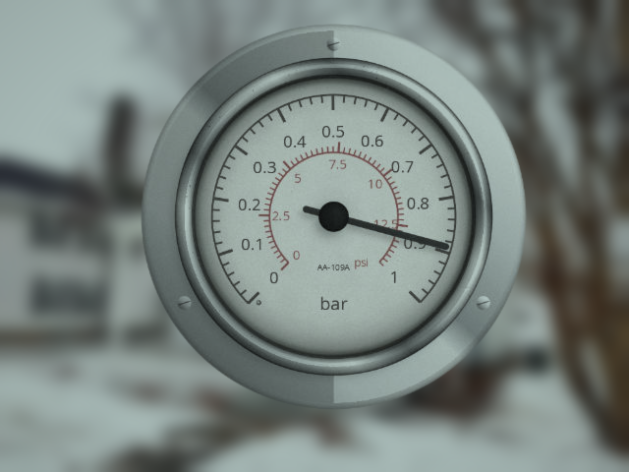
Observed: 0.89 bar
